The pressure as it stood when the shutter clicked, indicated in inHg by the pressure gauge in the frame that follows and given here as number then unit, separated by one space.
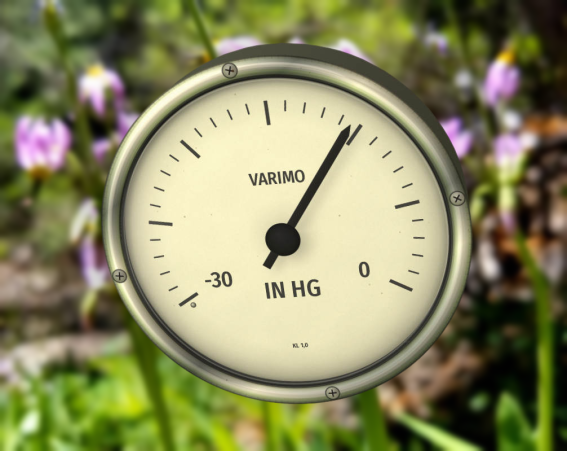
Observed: -10.5 inHg
